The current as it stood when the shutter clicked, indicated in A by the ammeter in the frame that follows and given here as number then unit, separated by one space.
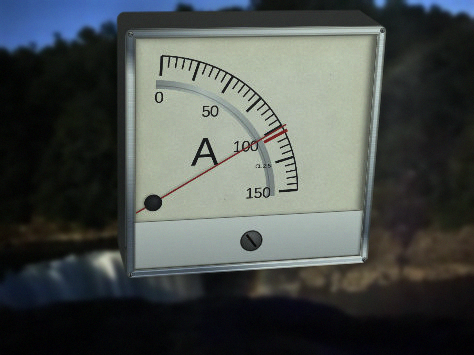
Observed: 100 A
